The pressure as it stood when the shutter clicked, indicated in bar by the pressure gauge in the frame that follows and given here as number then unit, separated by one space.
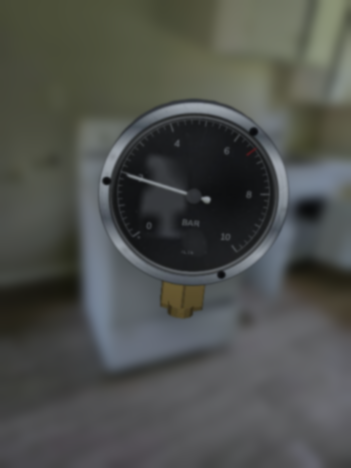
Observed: 2 bar
